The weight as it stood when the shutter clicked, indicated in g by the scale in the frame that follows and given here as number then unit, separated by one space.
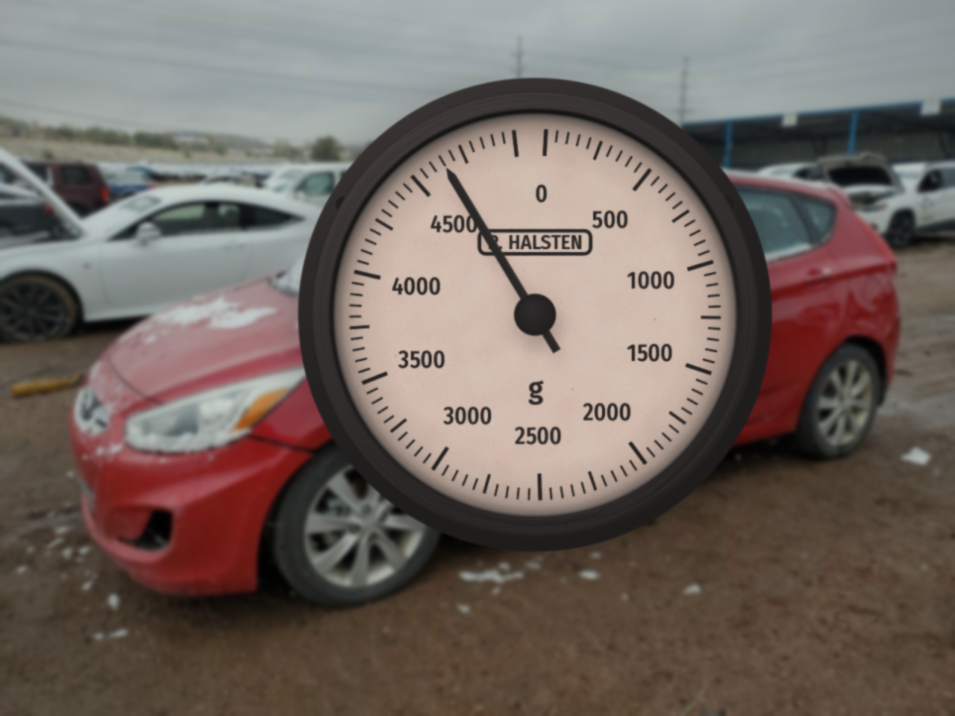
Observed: 4650 g
